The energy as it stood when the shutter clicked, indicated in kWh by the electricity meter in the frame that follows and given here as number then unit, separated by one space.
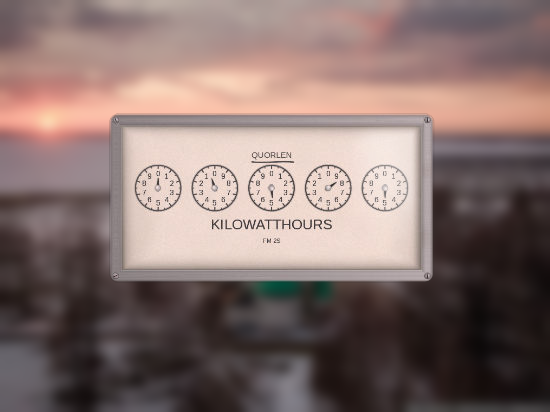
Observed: 485 kWh
